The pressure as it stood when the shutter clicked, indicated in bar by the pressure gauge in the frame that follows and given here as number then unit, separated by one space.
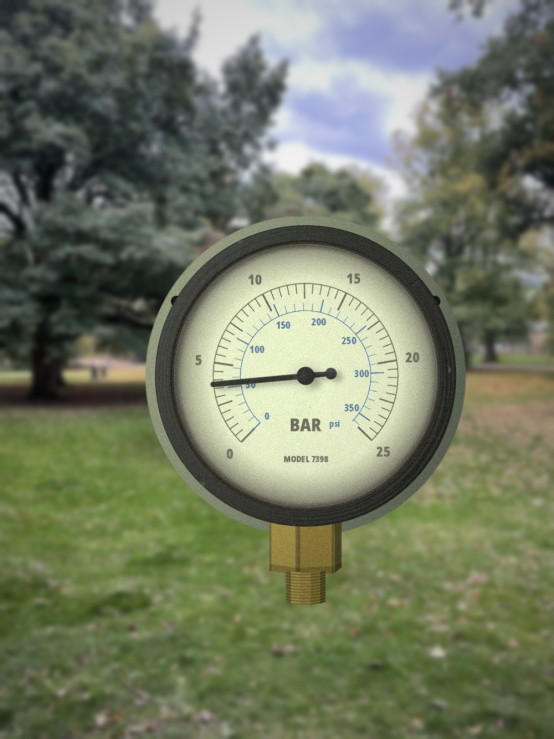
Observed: 3.75 bar
